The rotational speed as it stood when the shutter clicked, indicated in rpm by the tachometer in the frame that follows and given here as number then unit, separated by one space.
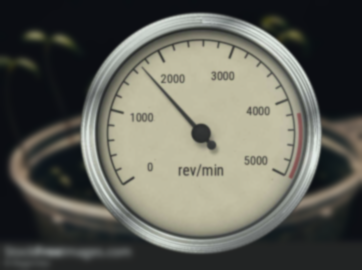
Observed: 1700 rpm
